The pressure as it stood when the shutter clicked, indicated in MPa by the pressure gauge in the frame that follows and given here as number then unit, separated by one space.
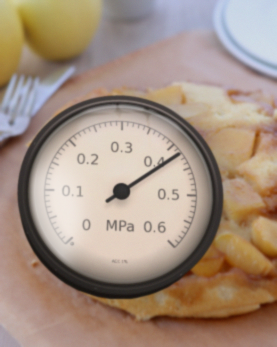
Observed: 0.42 MPa
